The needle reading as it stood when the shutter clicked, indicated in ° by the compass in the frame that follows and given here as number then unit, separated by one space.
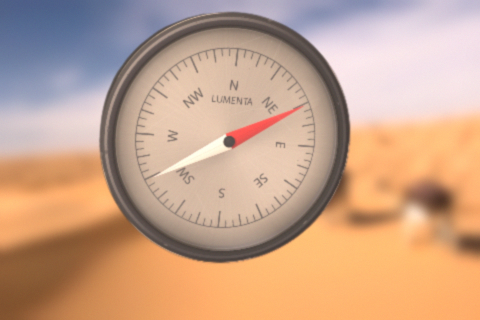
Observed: 60 °
